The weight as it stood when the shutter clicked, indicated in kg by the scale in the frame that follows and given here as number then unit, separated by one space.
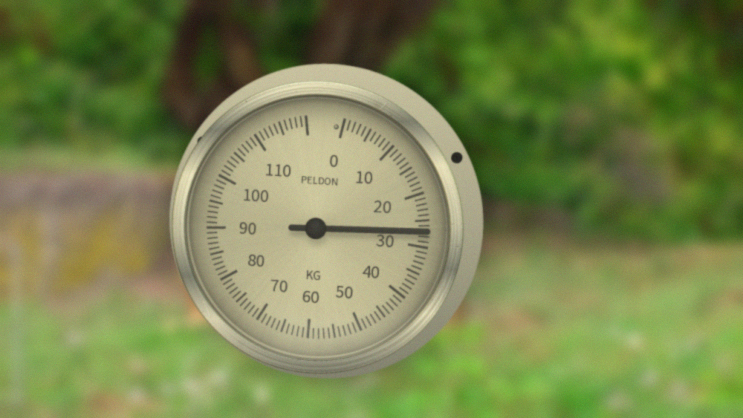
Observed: 27 kg
